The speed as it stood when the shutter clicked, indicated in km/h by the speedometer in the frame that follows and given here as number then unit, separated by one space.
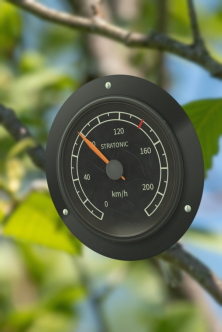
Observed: 80 km/h
